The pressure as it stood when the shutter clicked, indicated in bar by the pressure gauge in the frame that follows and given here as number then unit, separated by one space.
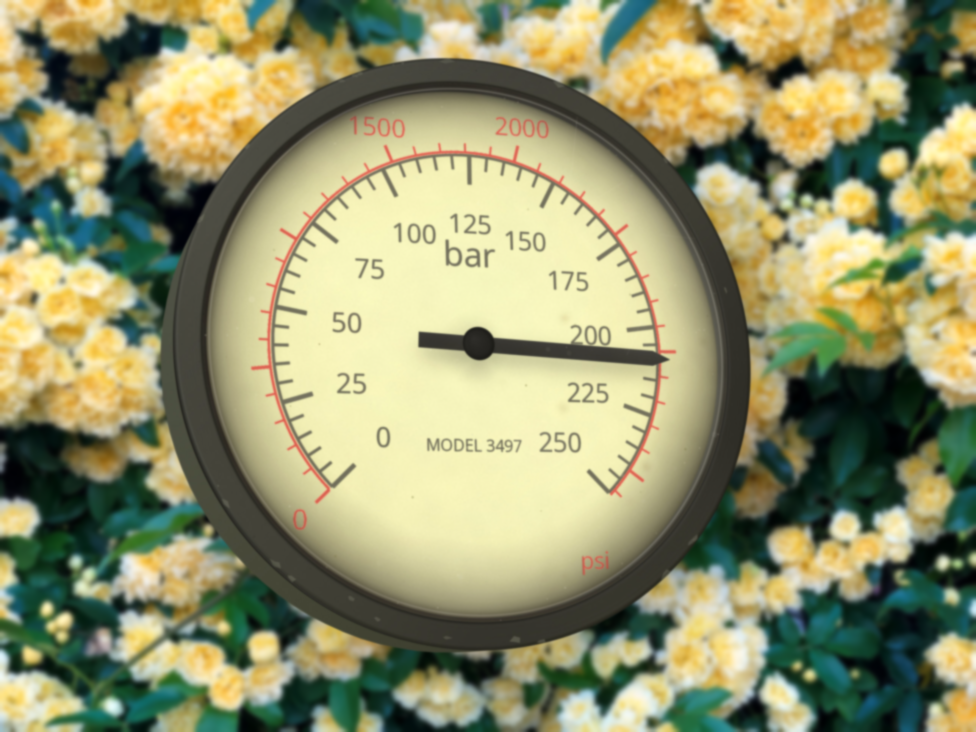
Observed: 210 bar
